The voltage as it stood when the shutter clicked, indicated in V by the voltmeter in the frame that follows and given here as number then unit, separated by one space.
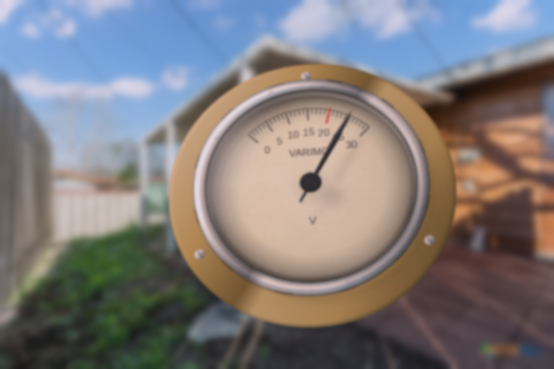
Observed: 25 V
